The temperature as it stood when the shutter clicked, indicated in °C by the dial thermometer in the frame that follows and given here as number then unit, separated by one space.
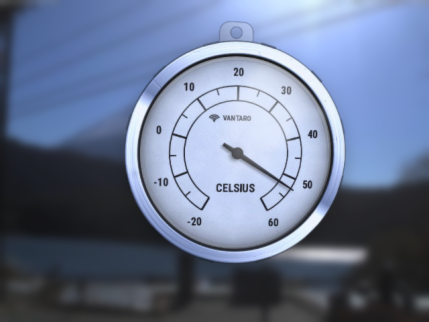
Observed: 52.5 °C
